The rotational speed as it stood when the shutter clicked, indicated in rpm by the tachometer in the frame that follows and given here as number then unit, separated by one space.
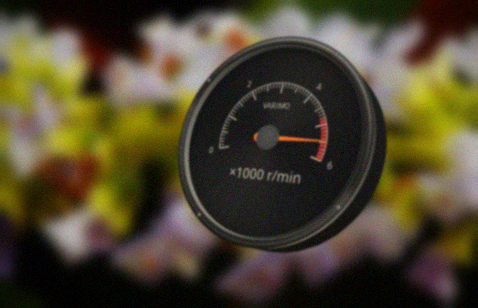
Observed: 5500 rpm
